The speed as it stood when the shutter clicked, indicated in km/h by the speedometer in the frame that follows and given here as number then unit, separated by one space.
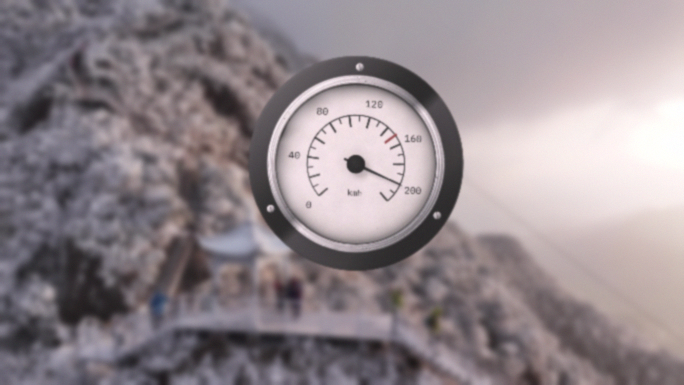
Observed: 200 km/h
